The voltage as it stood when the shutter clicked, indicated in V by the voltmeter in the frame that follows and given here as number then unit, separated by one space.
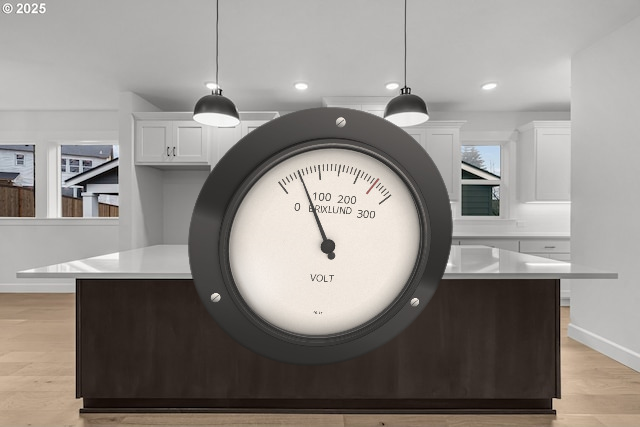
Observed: 50 V
